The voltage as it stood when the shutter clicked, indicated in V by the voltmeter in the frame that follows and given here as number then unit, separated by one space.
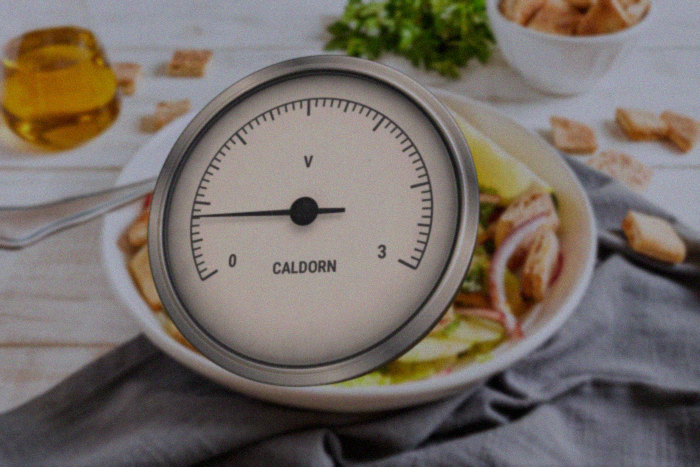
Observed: 0.4 V
